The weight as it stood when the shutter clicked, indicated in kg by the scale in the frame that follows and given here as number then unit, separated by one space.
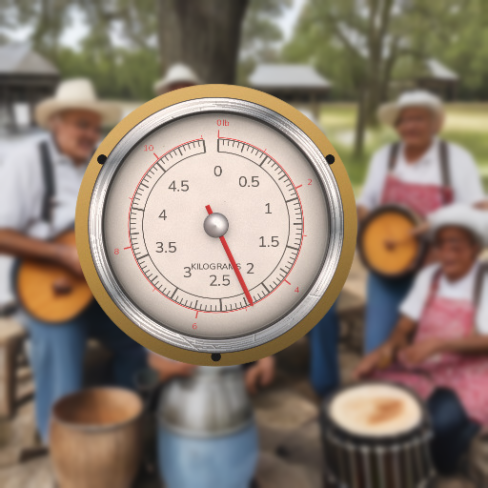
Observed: 2.2 kg
